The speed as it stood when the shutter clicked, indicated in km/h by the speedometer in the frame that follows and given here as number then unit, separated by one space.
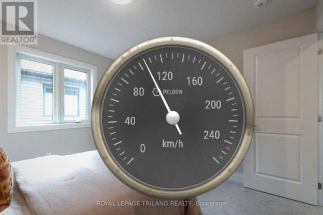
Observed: 105 km/h
